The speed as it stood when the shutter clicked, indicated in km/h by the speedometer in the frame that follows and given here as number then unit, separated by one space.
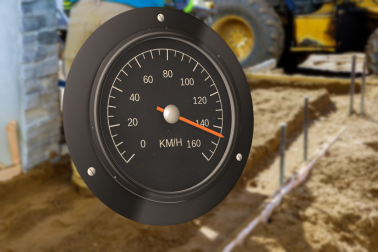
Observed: 145 km/h
